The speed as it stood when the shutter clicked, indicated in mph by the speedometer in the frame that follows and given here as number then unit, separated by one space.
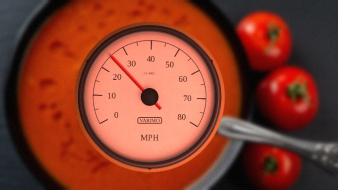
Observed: 25 mph
